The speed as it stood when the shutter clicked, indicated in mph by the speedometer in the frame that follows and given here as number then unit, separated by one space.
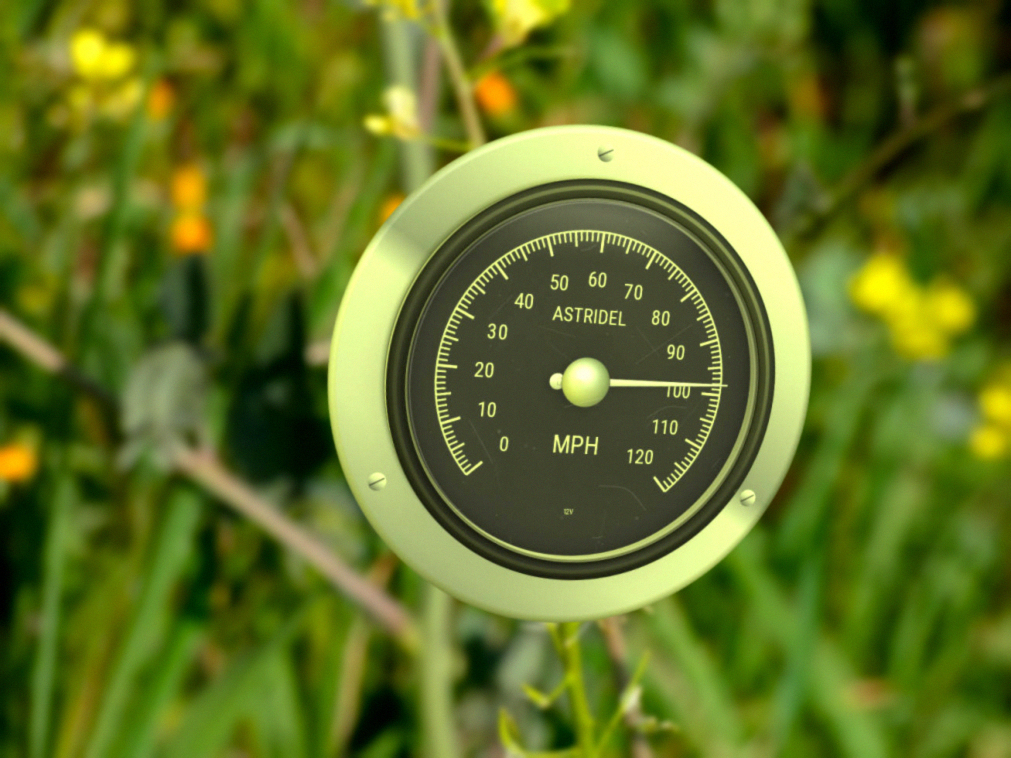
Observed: 98 mph
